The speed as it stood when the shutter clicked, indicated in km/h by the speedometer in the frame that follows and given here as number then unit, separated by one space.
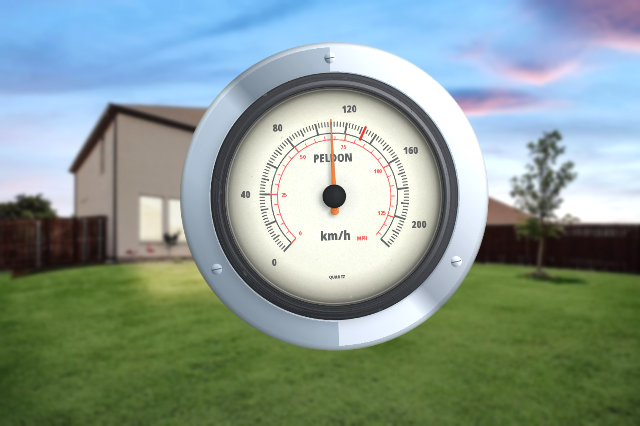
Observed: 110 km/h
